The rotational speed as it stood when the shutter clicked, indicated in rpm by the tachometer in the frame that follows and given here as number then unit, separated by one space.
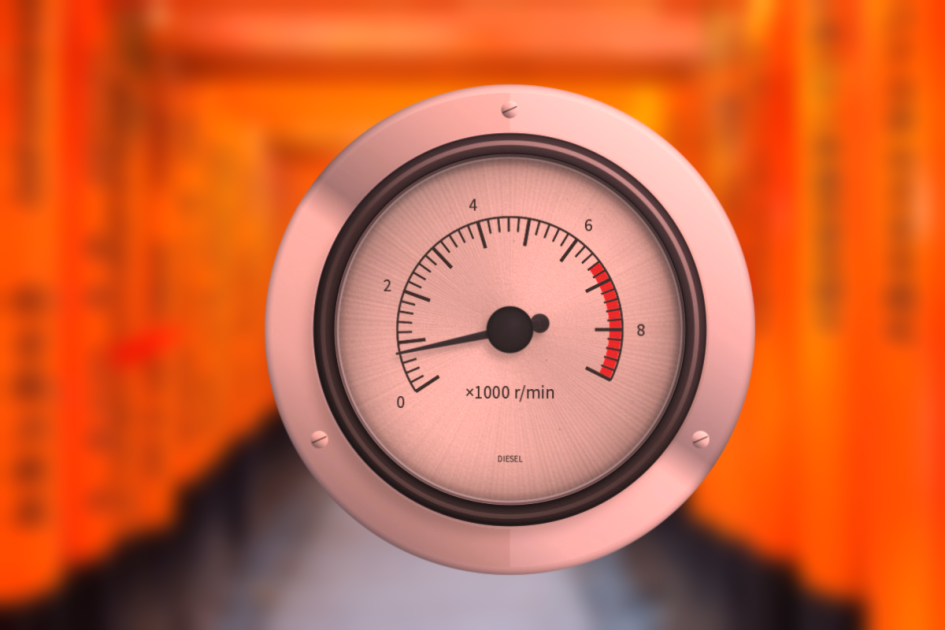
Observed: 800 rpm
